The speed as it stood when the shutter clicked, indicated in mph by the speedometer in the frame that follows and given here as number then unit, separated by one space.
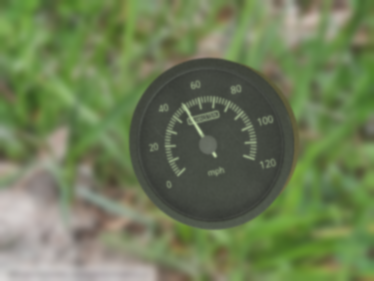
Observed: 50 mph
